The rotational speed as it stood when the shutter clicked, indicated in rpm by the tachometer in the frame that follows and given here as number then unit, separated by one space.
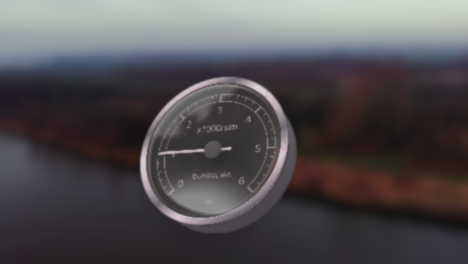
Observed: 1000 rpm
